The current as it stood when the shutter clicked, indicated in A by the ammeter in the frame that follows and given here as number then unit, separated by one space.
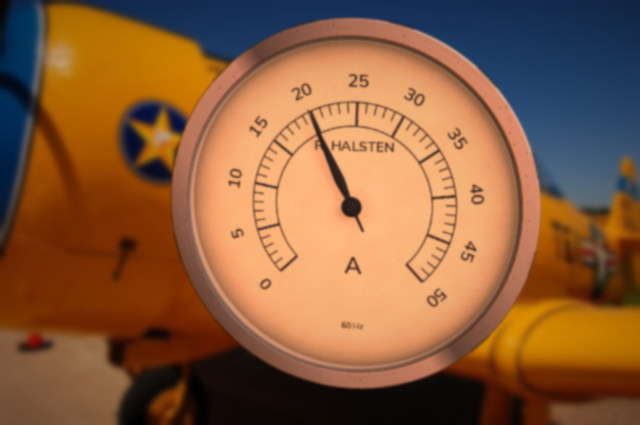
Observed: 20 A
